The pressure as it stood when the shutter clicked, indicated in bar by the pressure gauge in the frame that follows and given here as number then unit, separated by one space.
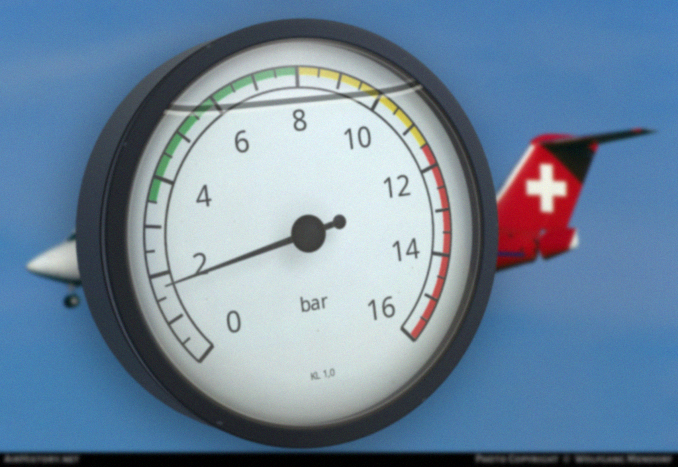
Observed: 1.75 bar
